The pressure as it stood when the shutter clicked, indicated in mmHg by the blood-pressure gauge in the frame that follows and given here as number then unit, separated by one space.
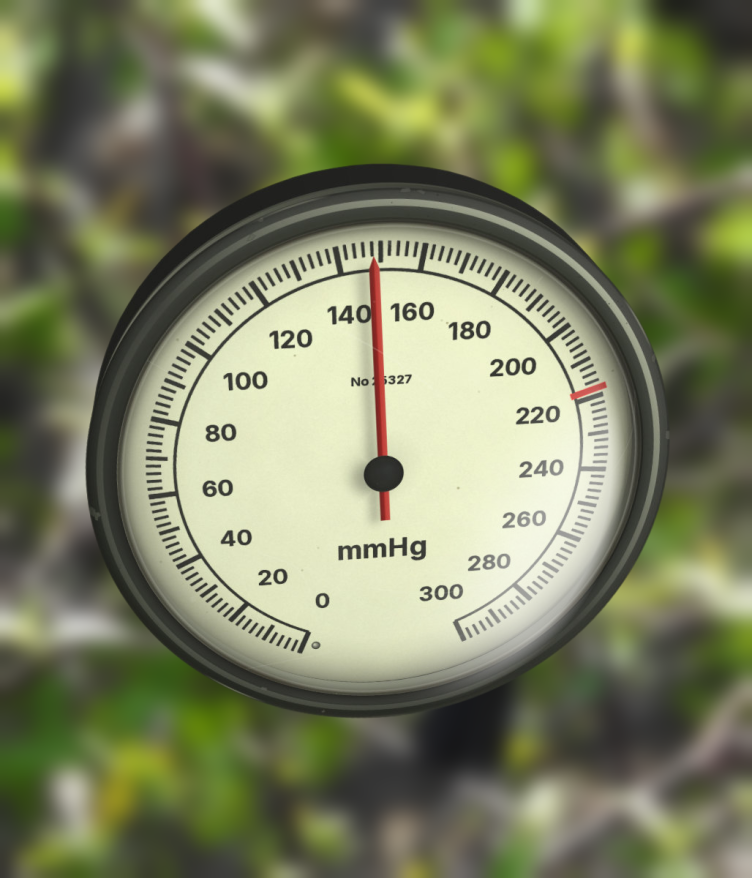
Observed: 148 mmHg
